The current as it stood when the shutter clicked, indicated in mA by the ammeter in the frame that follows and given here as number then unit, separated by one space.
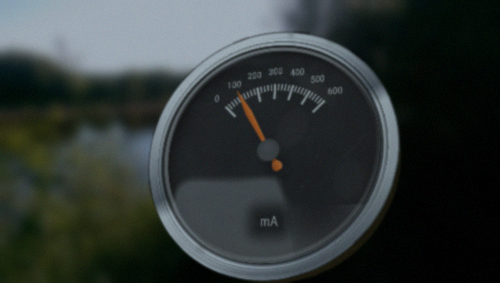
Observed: 100 mA
